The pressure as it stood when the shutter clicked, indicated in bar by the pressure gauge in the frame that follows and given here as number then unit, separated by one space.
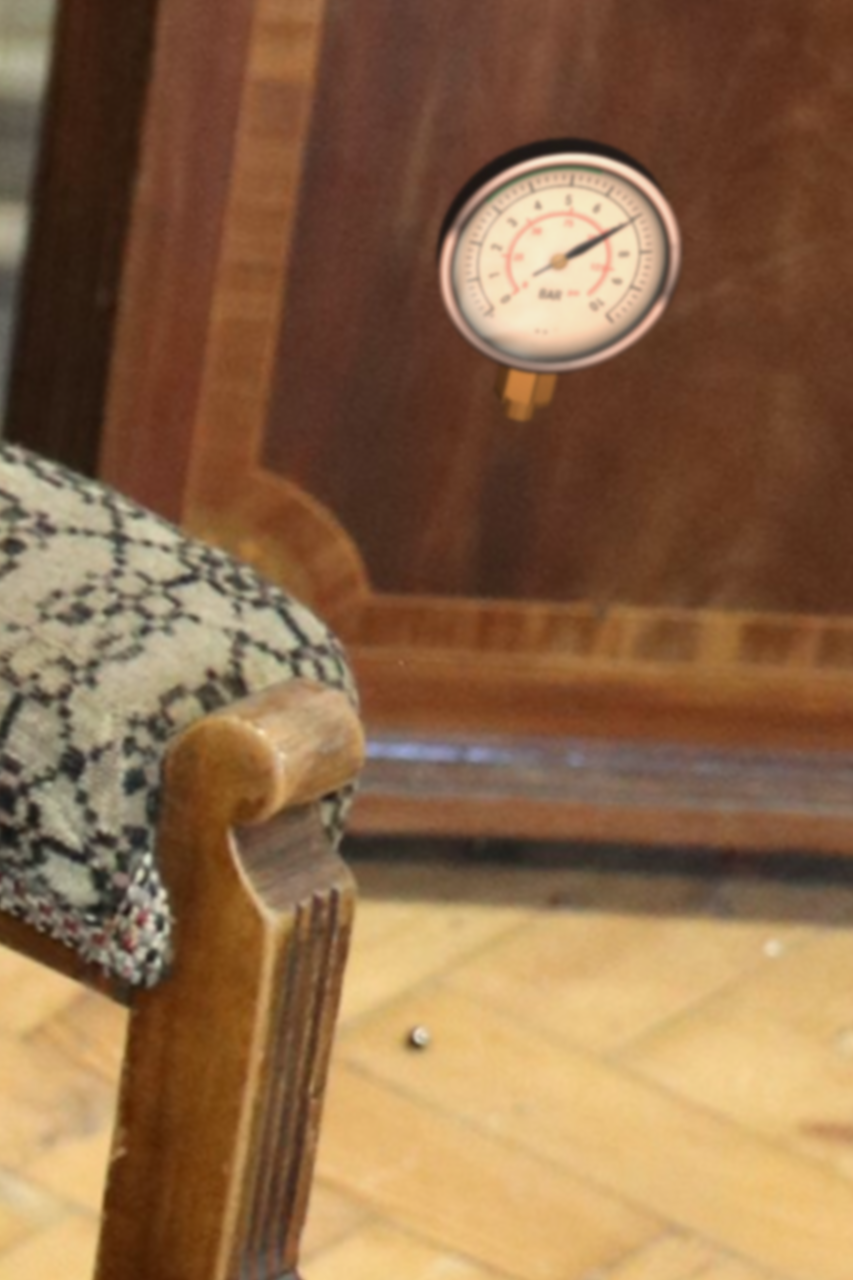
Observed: 7 bar
